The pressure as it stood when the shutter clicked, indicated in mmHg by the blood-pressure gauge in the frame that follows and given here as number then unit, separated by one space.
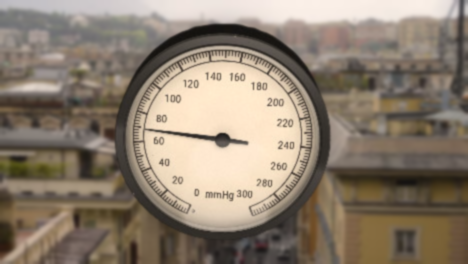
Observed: 70 mmHg
